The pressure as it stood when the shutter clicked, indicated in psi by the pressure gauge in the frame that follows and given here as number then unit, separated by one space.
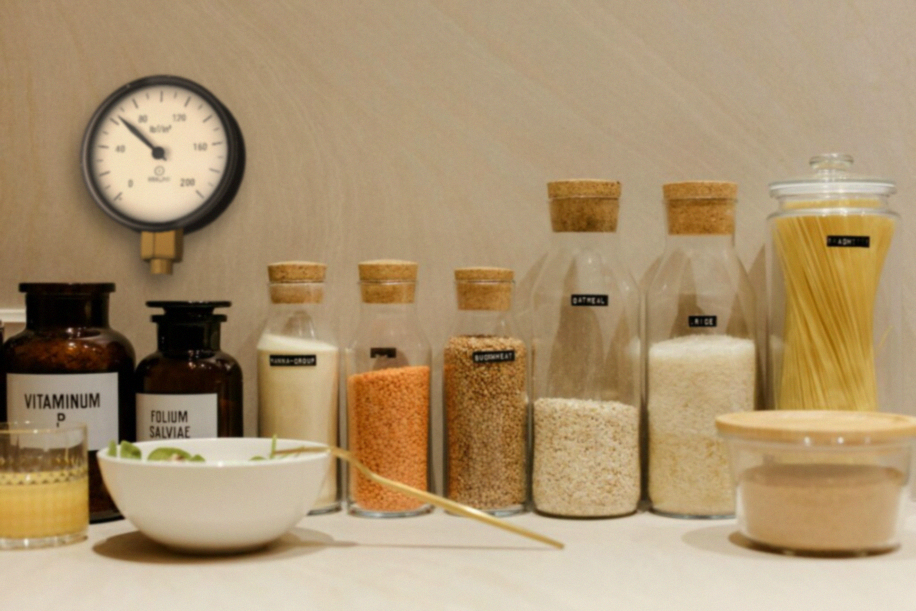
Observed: 65 psi
